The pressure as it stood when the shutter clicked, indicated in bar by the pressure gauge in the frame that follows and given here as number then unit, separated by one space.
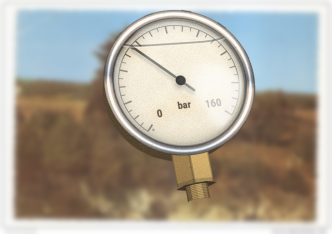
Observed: 55 bar
